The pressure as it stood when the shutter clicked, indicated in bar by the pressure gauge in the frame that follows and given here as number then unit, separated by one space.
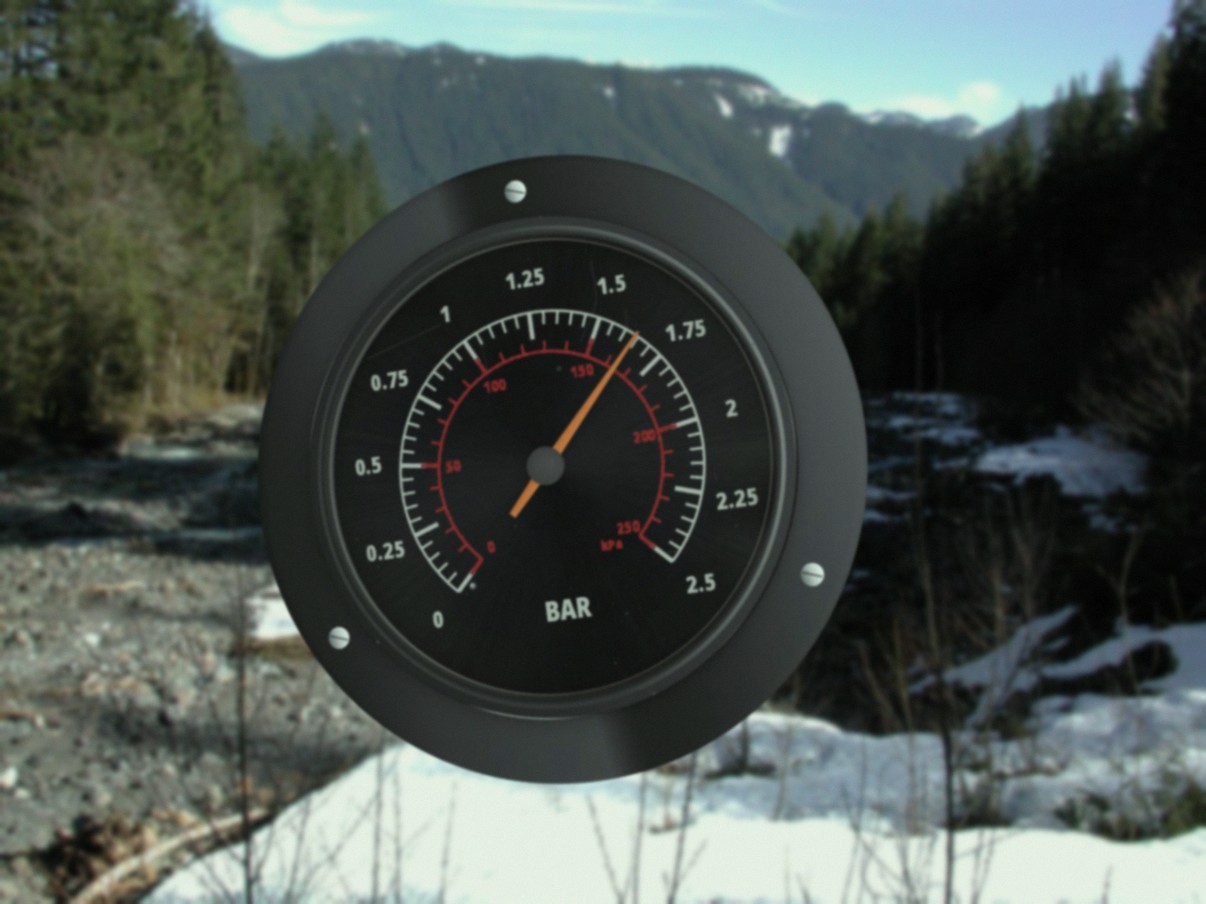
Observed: 1.65 bar
